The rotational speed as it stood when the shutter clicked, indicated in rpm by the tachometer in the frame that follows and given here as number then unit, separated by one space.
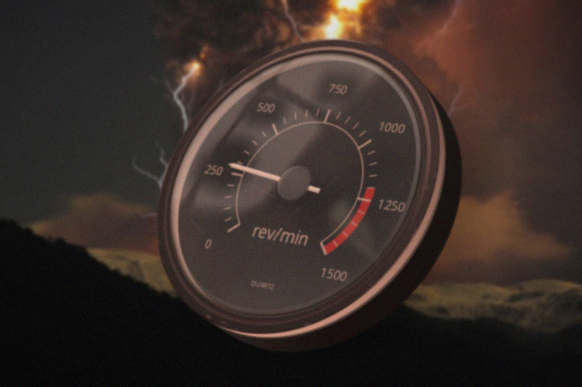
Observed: 275 rpm
